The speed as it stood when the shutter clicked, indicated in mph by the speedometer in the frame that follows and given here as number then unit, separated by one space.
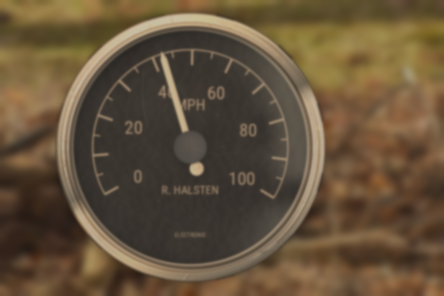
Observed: 42.5 mph
